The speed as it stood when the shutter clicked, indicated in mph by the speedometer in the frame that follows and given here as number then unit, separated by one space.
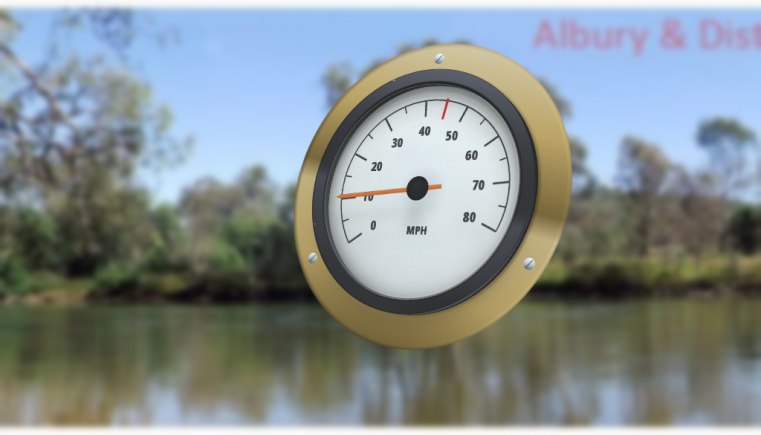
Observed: 10 mph
